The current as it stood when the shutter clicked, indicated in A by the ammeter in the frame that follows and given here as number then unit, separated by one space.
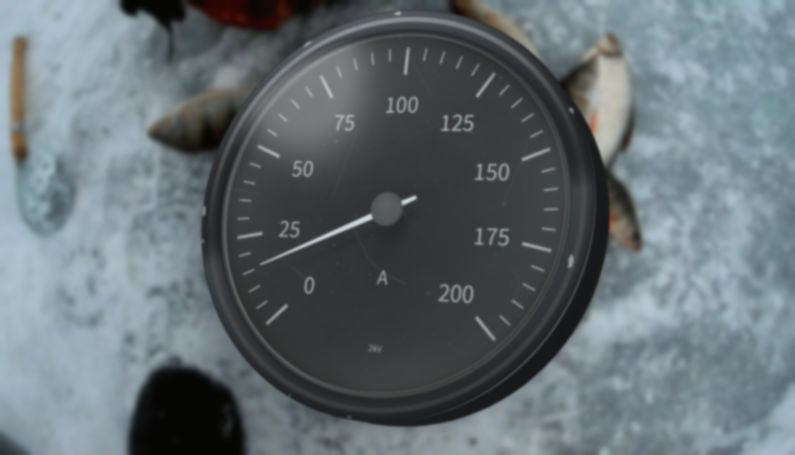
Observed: 15 A
